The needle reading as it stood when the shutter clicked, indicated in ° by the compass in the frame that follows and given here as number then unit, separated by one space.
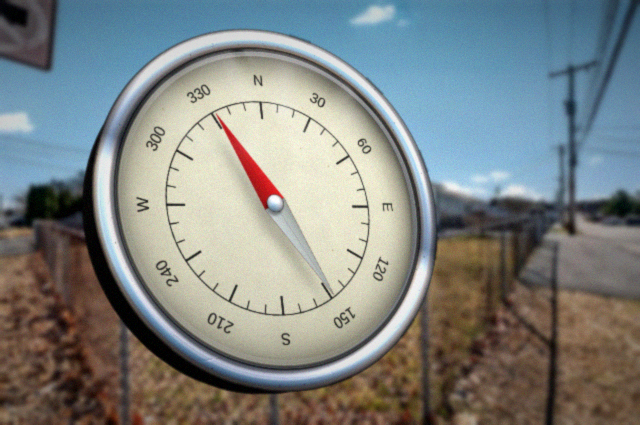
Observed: 330 °
